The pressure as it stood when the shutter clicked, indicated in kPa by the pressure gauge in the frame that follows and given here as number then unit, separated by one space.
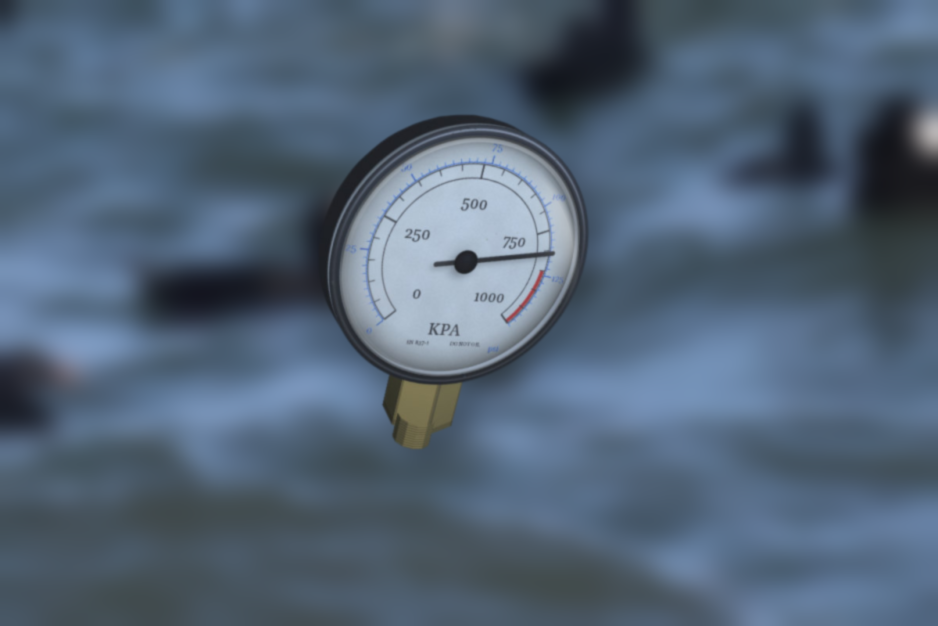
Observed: 800 kPa
